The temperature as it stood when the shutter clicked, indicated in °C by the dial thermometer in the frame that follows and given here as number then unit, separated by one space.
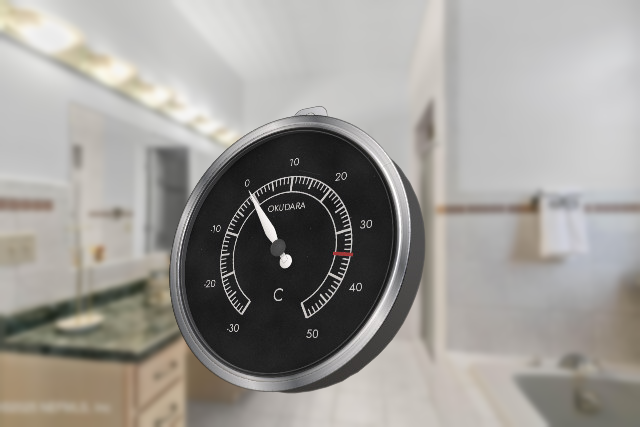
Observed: 0 °C
